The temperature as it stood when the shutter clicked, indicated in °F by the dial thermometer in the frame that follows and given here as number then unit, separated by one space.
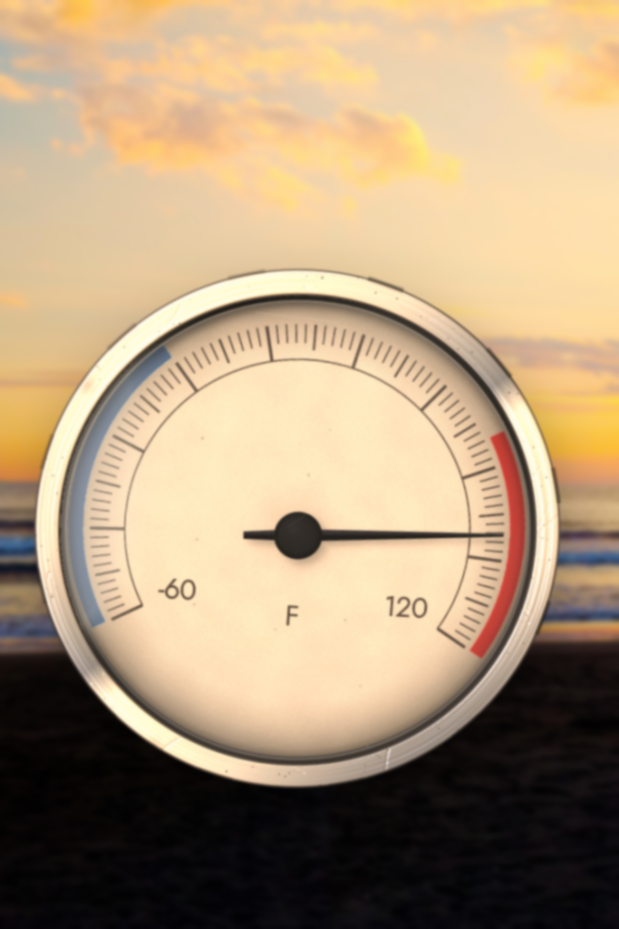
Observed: 94 °F
